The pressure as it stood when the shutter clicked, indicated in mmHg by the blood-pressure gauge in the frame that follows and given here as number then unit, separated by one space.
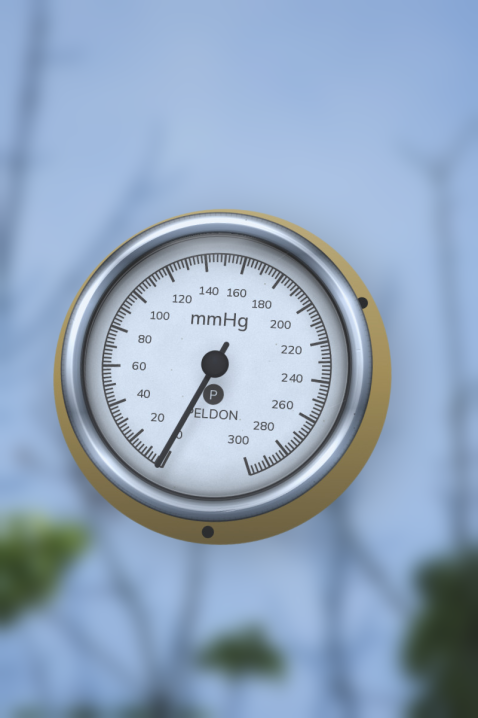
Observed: 2 mmHg
